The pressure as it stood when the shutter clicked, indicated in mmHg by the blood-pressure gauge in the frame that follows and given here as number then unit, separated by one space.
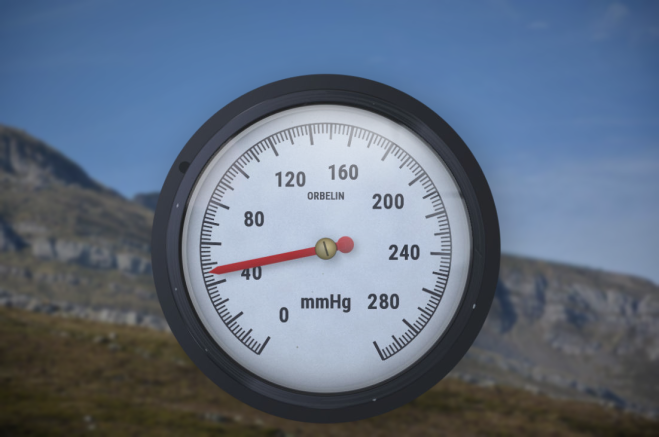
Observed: 46 mmHg
